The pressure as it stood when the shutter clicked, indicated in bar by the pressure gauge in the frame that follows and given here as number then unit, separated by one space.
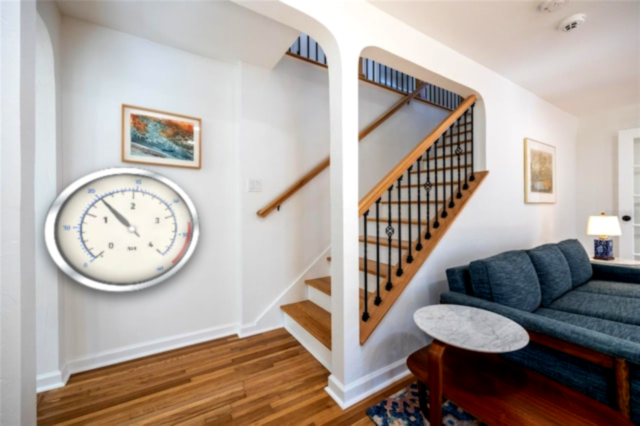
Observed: 1.4 bar
